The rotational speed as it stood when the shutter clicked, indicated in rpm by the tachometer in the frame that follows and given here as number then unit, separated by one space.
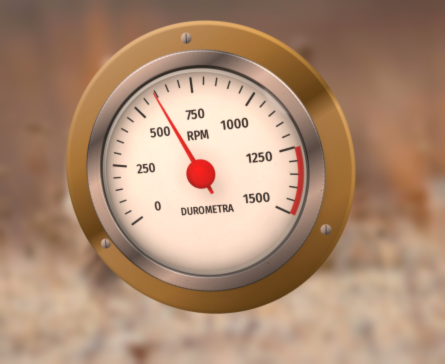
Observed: 600 rpm
